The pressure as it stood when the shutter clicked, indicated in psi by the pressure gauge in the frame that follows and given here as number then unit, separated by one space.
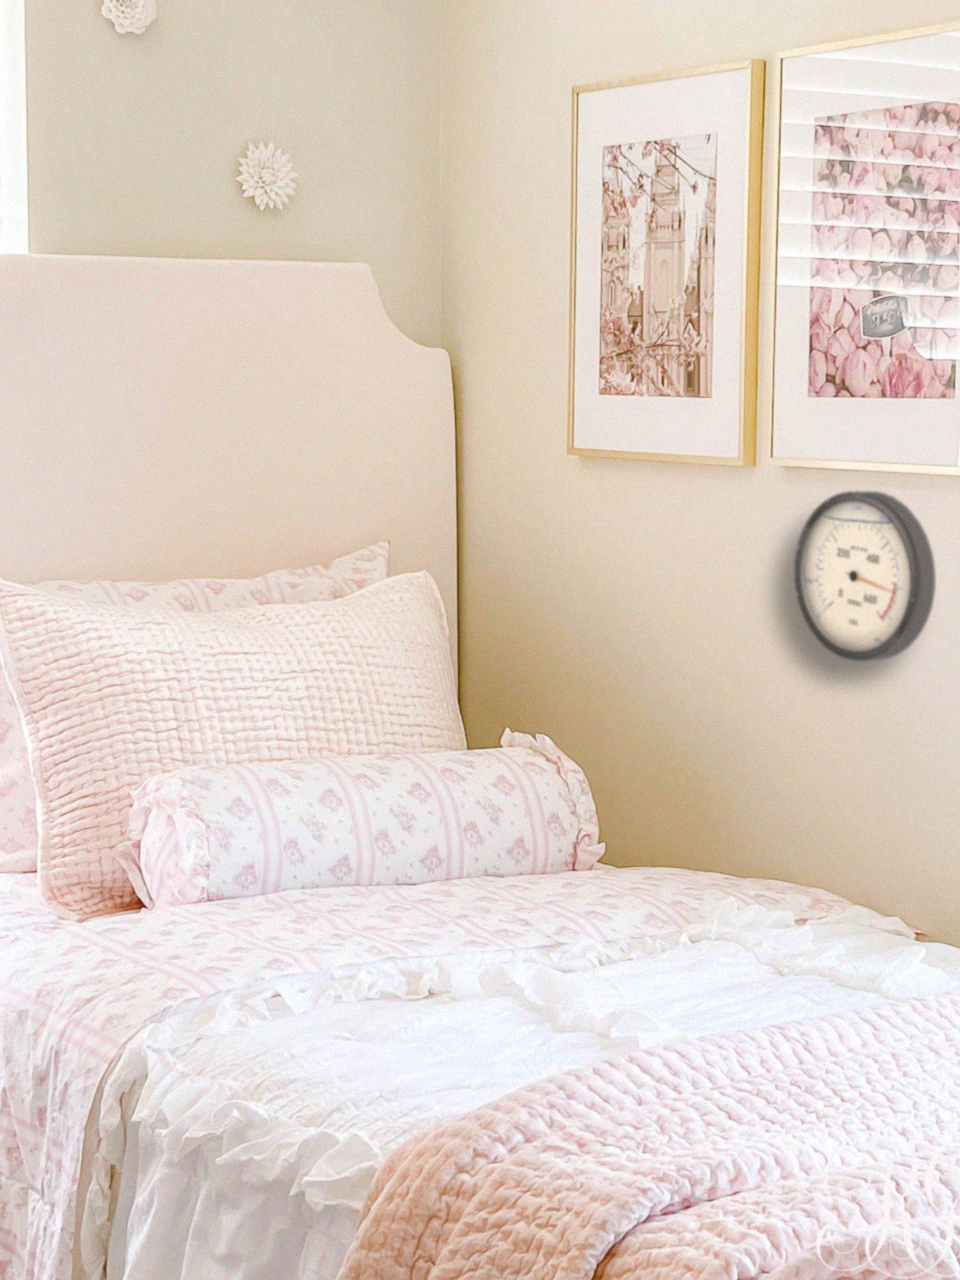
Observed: 520 psi
